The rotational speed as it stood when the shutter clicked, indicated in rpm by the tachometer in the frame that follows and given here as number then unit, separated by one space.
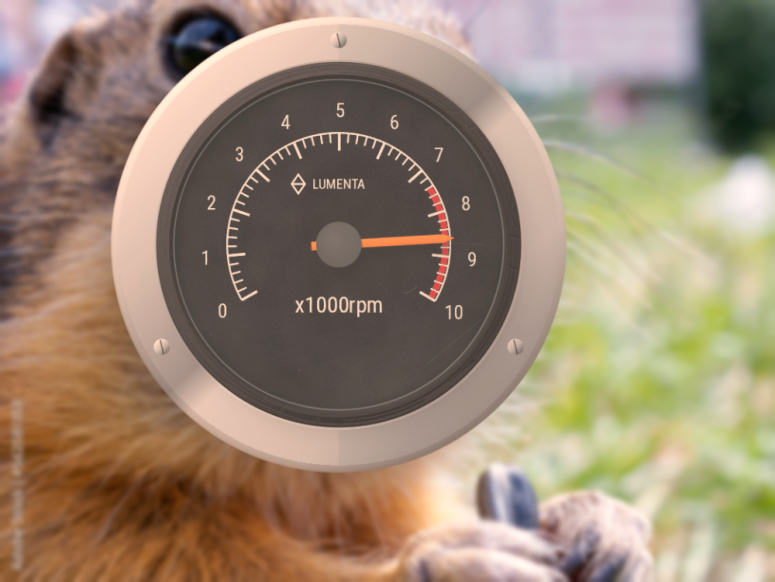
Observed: 8600 rpm
